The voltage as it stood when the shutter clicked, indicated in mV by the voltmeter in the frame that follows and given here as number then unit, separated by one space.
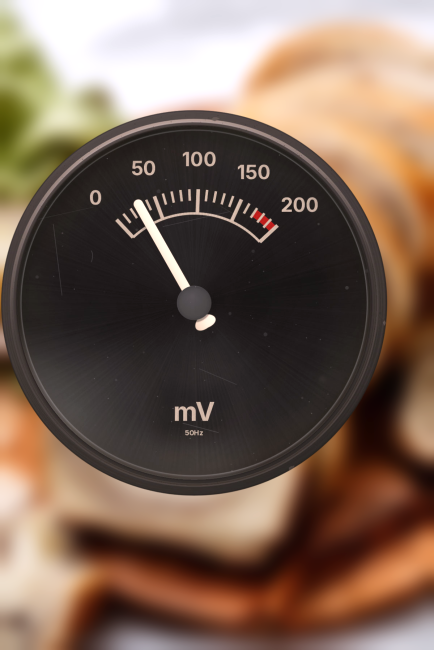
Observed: 30 mV
